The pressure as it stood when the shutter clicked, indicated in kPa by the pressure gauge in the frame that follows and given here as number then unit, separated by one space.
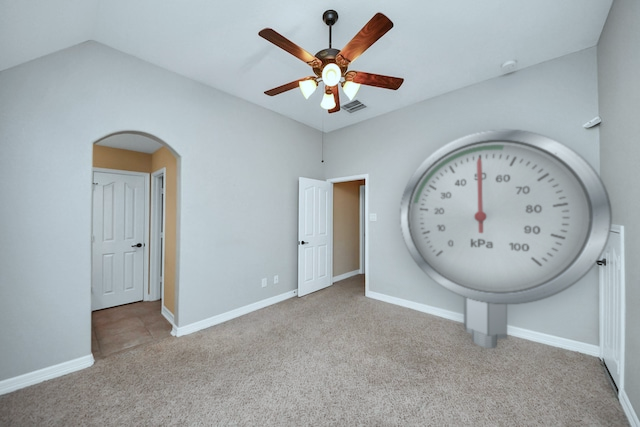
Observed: 50 kPa
